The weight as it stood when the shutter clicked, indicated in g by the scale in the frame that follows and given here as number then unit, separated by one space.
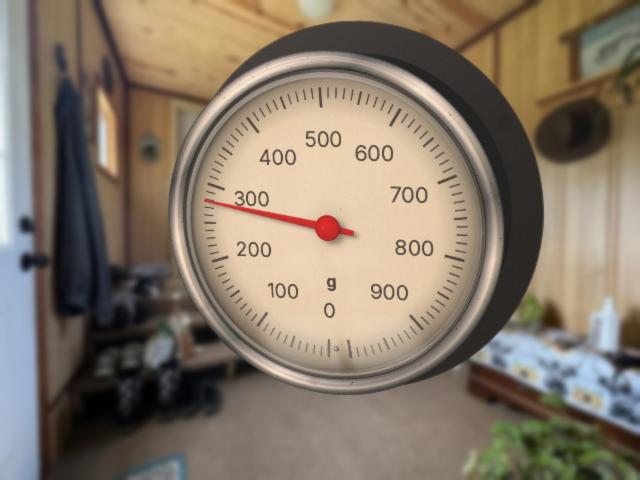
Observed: 280 g
